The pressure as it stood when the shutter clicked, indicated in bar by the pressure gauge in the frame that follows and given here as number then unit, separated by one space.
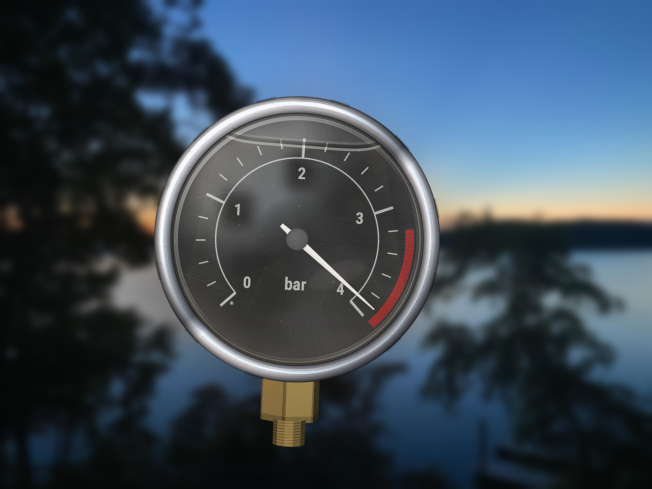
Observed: 3.9 bar
